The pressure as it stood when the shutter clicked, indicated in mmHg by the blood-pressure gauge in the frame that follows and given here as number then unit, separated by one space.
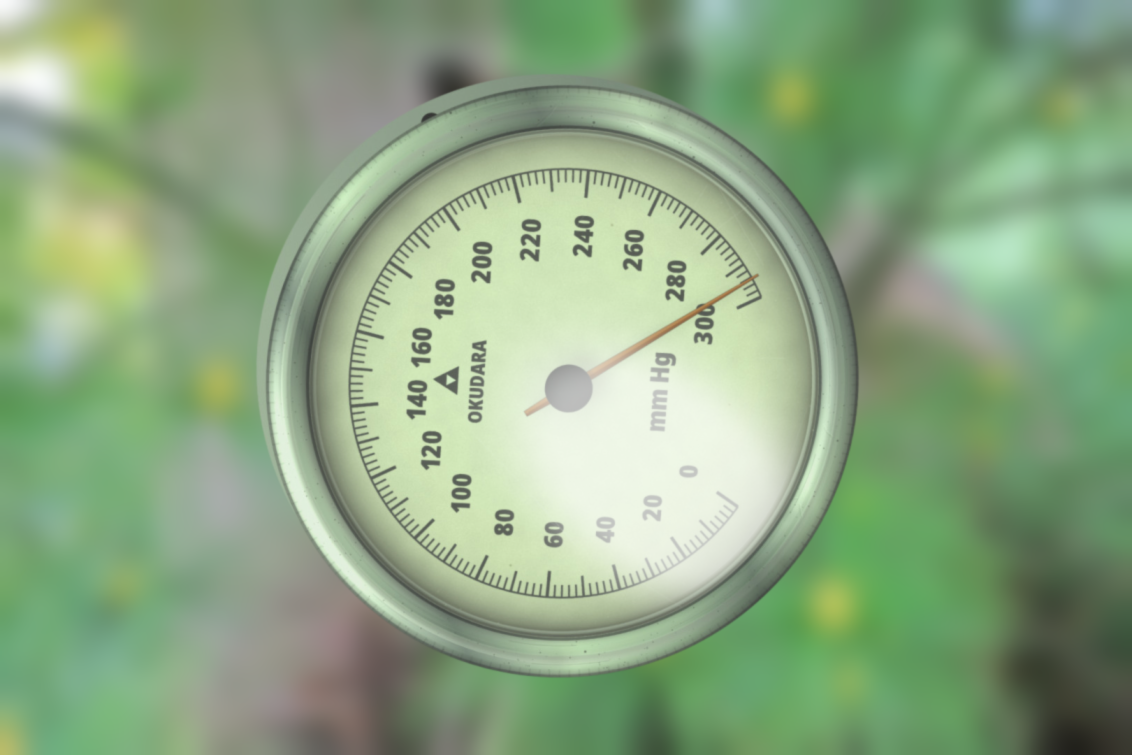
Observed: 294 mmHg
